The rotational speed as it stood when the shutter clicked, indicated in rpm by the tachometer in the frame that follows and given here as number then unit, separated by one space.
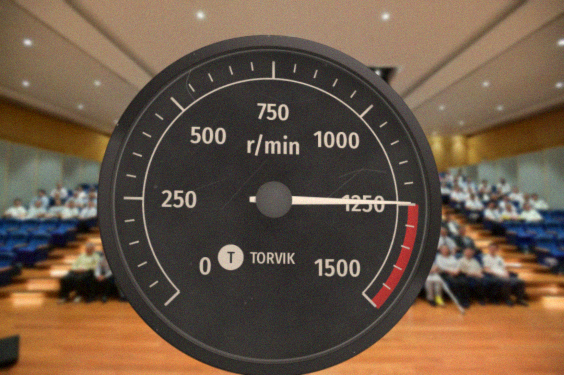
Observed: 1250 rpm
